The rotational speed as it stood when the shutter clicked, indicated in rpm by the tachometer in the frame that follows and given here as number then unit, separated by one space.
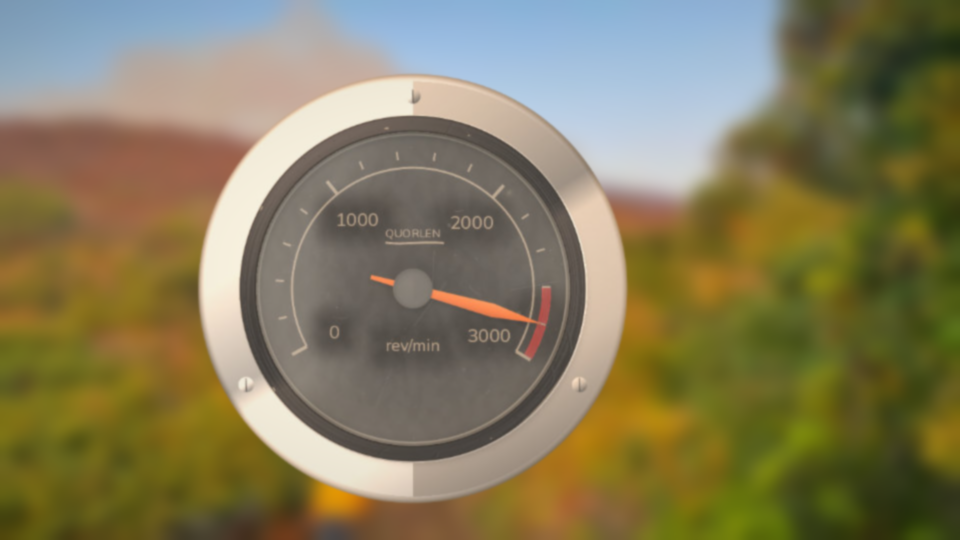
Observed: 2800 rpm
